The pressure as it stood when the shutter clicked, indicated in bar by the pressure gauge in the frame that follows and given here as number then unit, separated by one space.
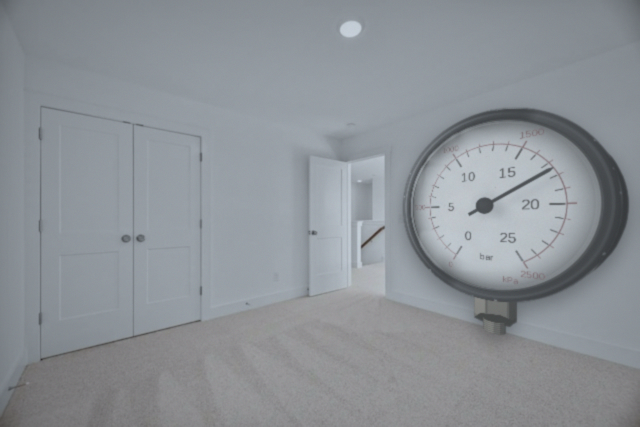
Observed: 17.5 bar
